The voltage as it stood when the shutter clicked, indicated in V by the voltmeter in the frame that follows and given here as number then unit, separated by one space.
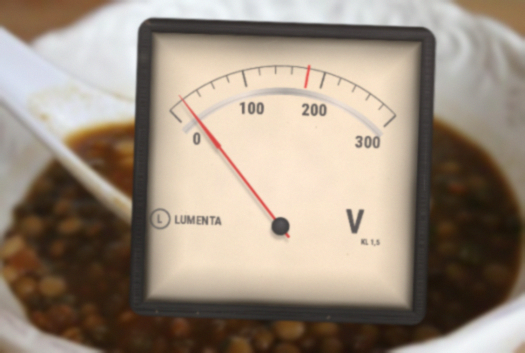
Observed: 20 V
